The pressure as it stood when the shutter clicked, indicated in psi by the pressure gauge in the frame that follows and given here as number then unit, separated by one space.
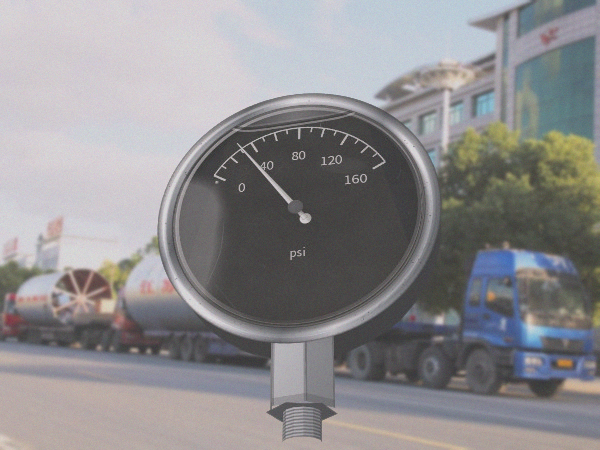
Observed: 30 psi
